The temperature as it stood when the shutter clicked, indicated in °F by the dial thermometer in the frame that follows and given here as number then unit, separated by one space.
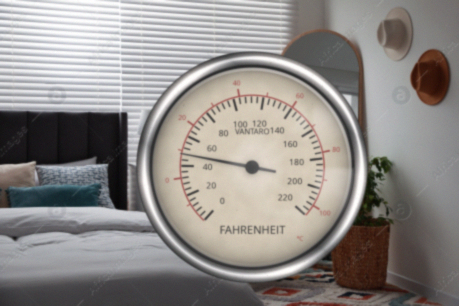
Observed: 48 °F
